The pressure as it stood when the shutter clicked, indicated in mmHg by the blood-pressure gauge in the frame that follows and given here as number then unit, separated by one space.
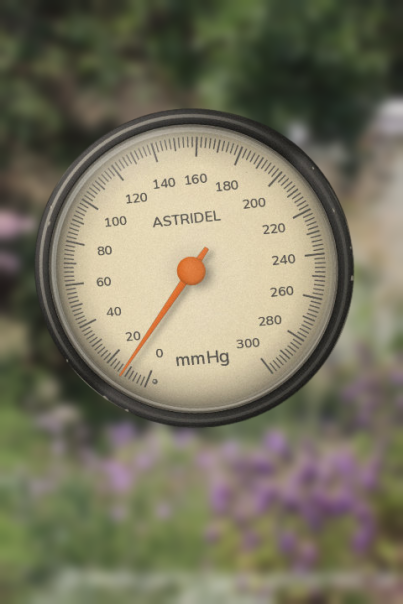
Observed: 12 mmHg
